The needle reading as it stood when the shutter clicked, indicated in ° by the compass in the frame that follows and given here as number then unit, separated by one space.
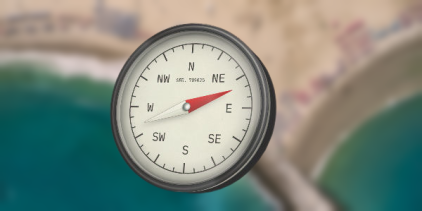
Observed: 70 °
